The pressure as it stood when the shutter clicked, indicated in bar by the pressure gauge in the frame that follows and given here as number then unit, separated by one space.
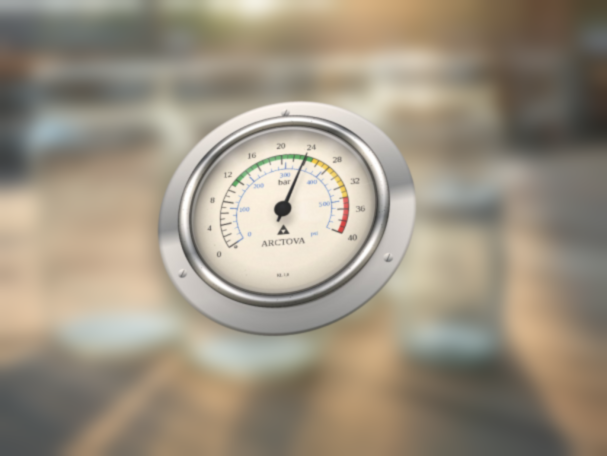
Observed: 24 bar
